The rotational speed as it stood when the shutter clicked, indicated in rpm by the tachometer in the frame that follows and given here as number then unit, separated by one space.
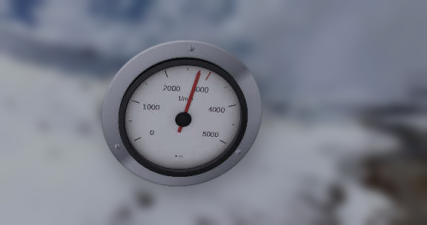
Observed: 2750 rpm
